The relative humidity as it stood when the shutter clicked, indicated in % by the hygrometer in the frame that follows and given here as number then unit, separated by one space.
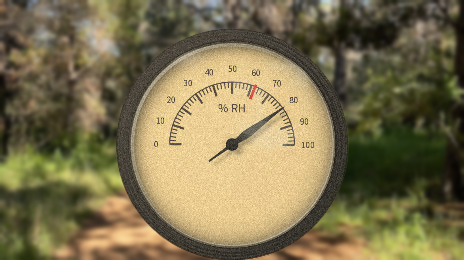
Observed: 80 %
